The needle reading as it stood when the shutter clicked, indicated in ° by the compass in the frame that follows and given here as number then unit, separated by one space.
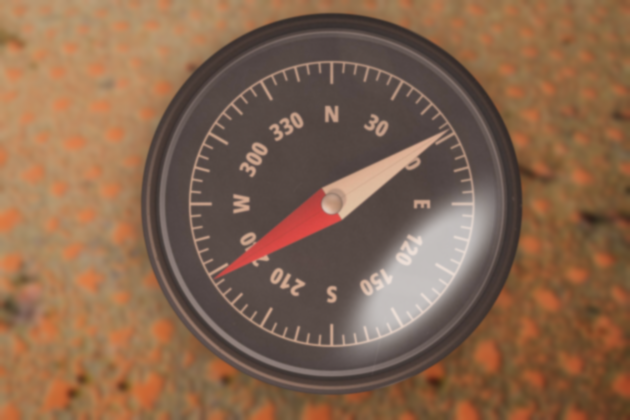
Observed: 237.5 °
